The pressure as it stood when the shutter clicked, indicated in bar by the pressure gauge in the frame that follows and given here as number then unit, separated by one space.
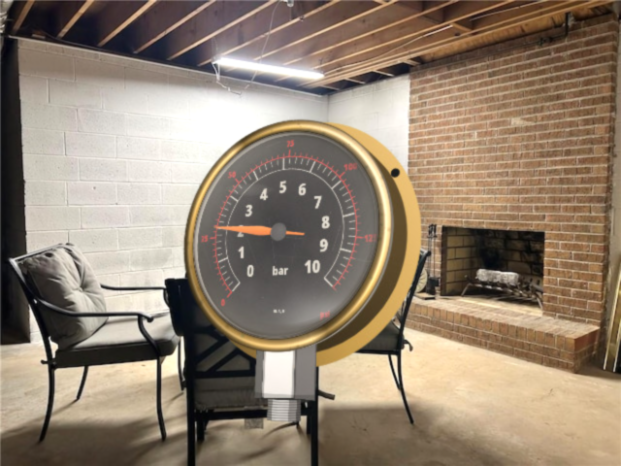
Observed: 2 bar
